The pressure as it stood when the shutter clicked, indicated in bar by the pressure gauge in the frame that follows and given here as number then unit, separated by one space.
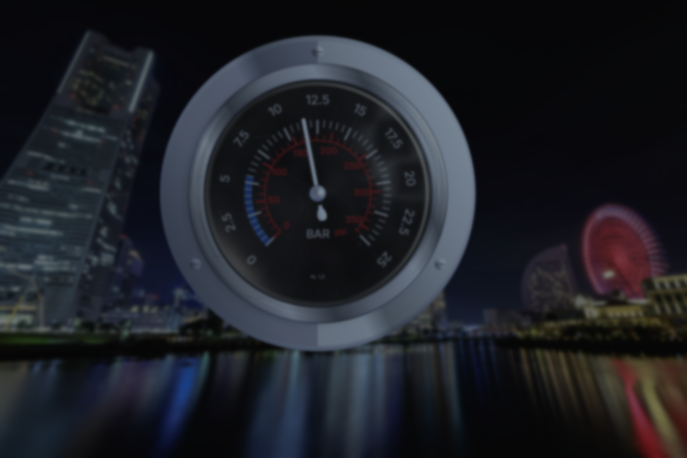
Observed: 11.5 bar
